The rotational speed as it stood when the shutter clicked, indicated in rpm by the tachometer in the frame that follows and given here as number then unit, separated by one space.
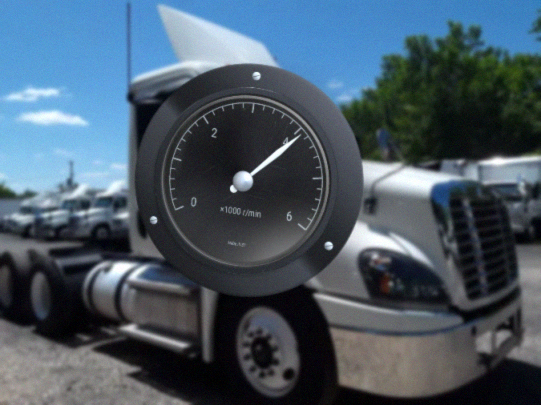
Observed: 4100 rpm
